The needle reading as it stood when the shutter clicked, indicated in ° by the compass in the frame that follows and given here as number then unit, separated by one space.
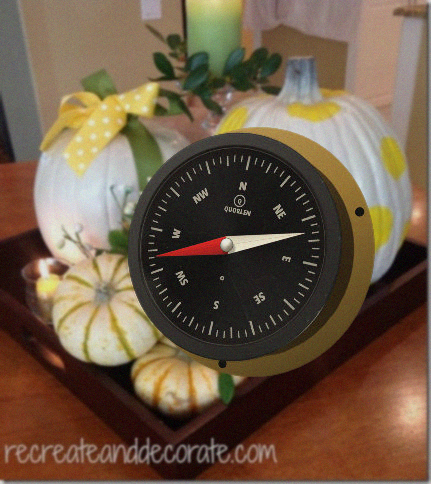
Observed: 250 °
